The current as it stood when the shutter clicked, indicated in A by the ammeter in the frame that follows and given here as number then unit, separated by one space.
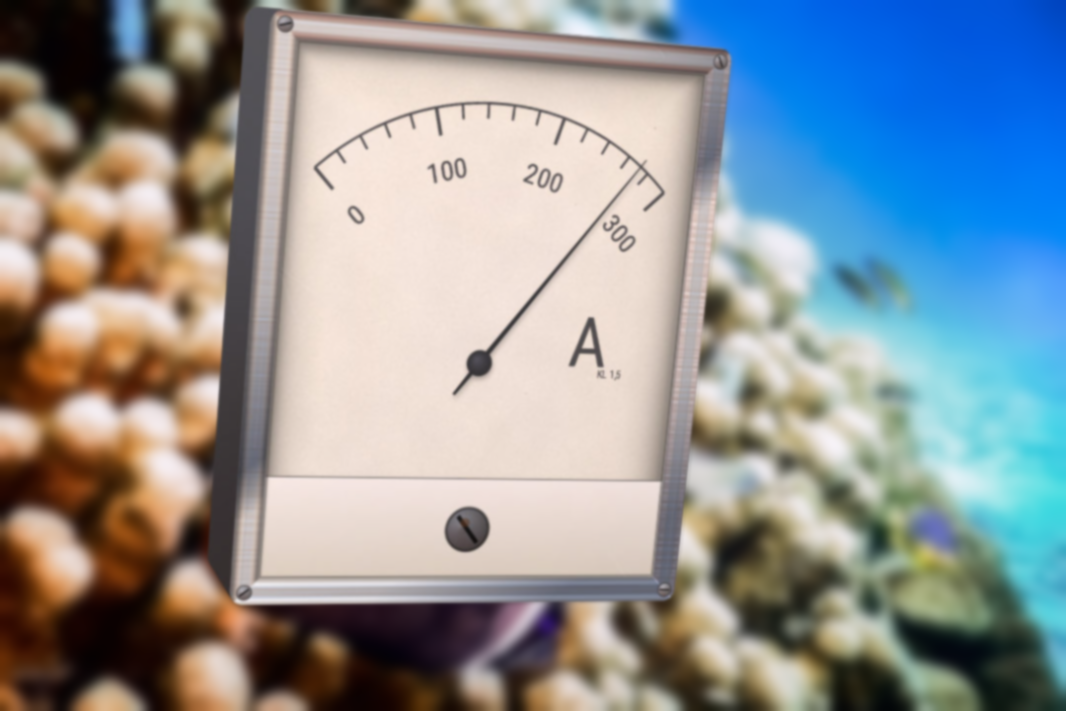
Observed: 270 A
